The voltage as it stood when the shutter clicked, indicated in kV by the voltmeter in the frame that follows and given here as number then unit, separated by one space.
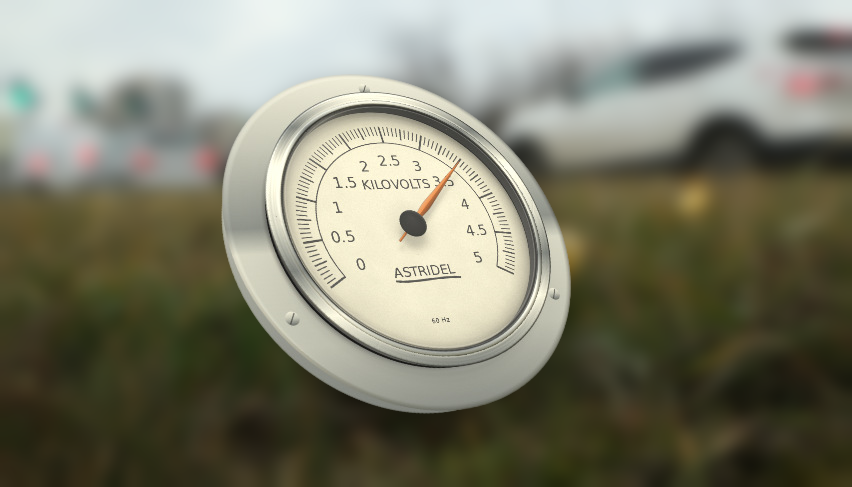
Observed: 3.5 kV
